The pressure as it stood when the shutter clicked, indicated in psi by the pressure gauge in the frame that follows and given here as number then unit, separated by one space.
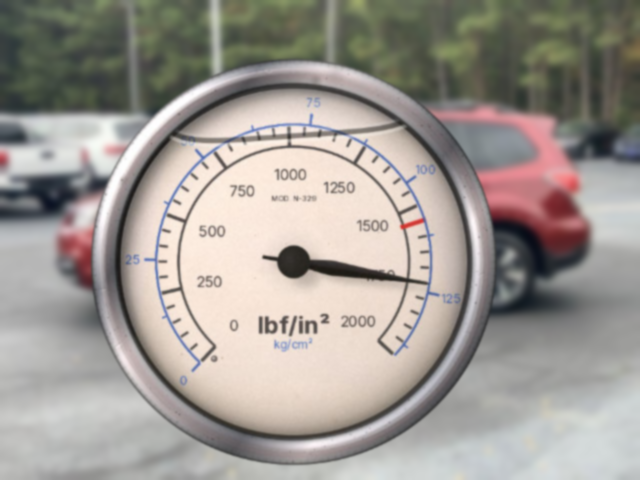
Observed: 1750 psi
